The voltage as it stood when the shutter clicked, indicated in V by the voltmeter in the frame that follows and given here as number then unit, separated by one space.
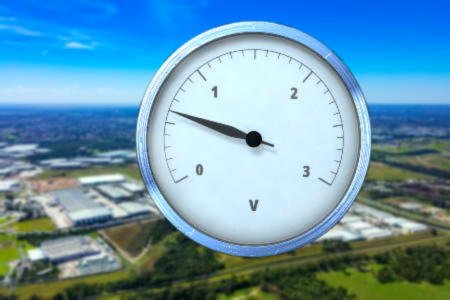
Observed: 0.6 V
